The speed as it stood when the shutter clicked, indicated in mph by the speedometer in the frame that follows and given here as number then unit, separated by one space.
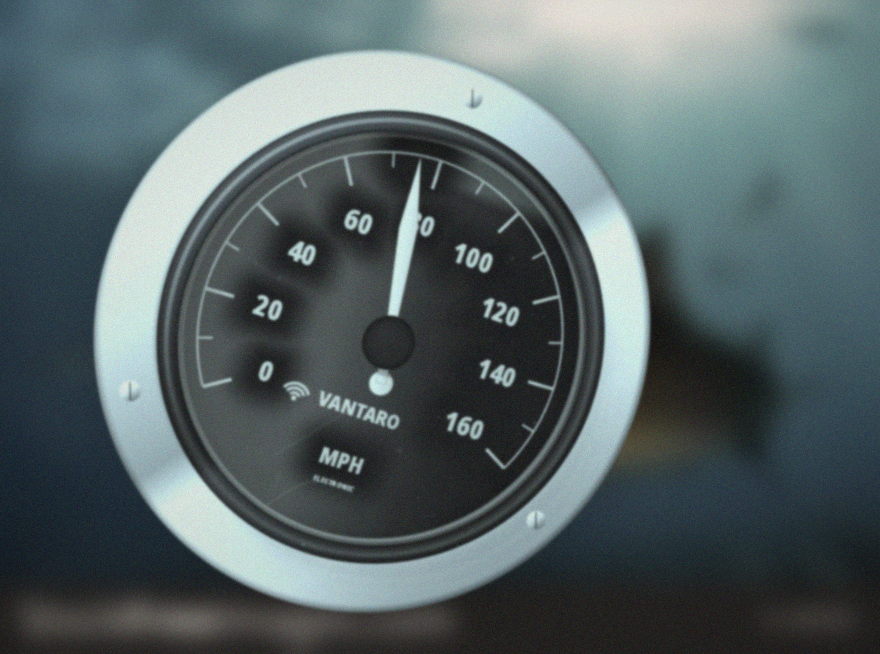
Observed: 75 mph
